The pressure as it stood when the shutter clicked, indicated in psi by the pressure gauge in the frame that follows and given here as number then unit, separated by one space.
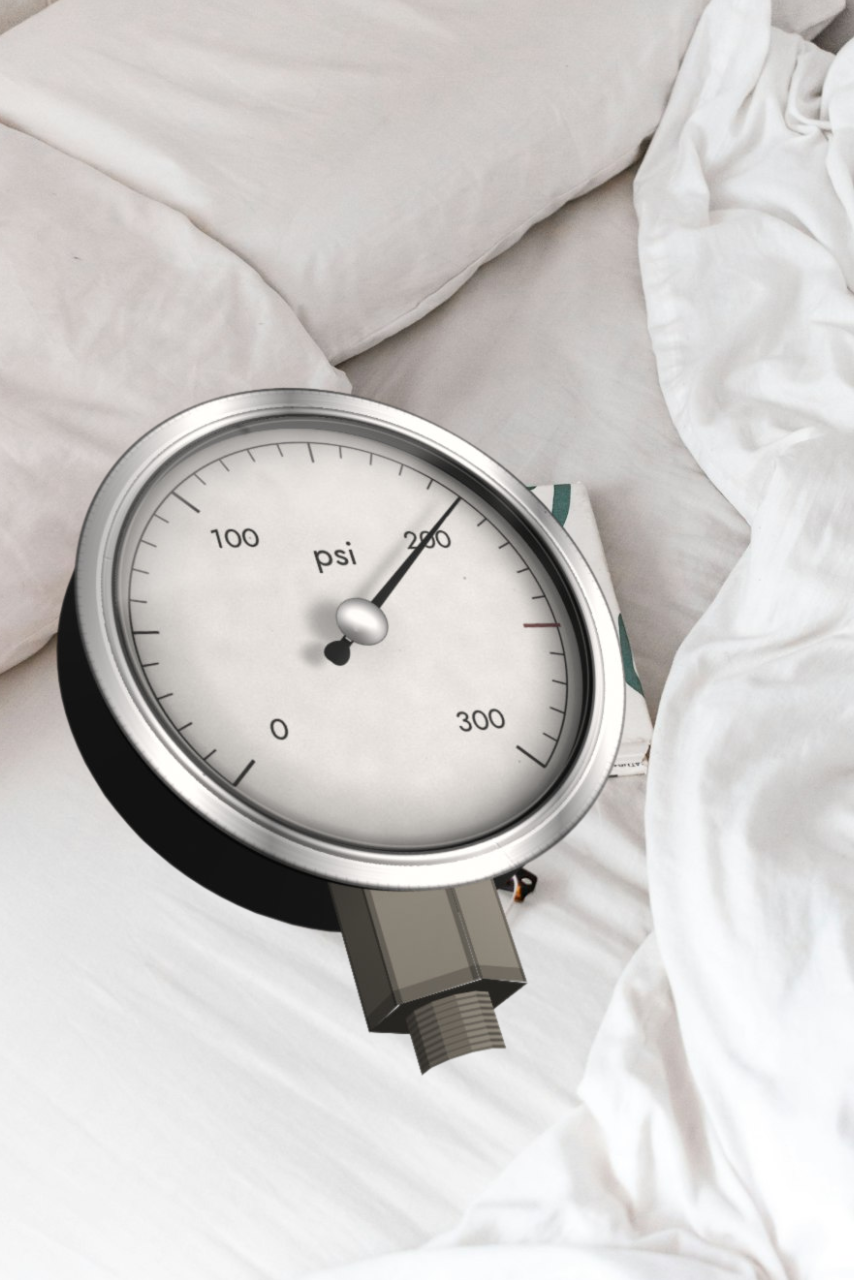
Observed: 200 psi
